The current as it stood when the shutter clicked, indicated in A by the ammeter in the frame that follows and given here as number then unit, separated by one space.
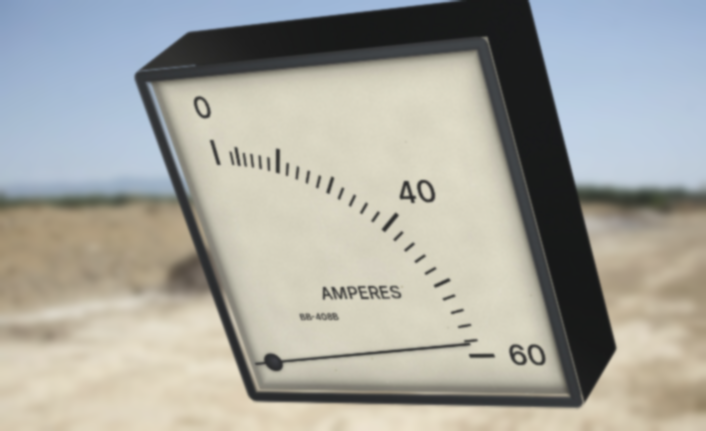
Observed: 58 A
